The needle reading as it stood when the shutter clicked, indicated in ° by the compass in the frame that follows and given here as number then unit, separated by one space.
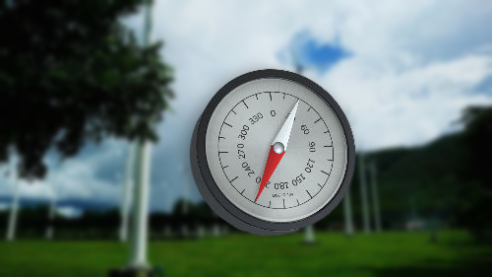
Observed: 210 °
